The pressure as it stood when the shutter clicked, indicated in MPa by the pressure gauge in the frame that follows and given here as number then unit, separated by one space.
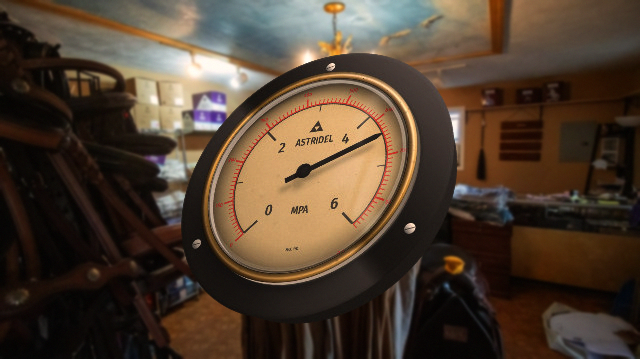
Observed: 4.5 MPa
